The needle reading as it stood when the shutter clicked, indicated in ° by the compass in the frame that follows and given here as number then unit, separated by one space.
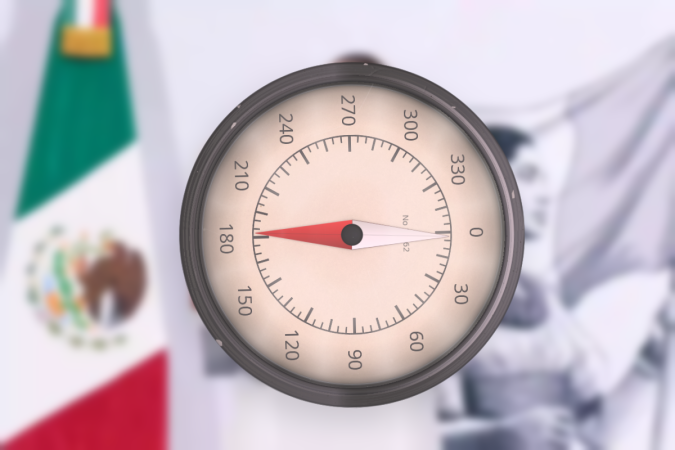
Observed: 182.5 °
